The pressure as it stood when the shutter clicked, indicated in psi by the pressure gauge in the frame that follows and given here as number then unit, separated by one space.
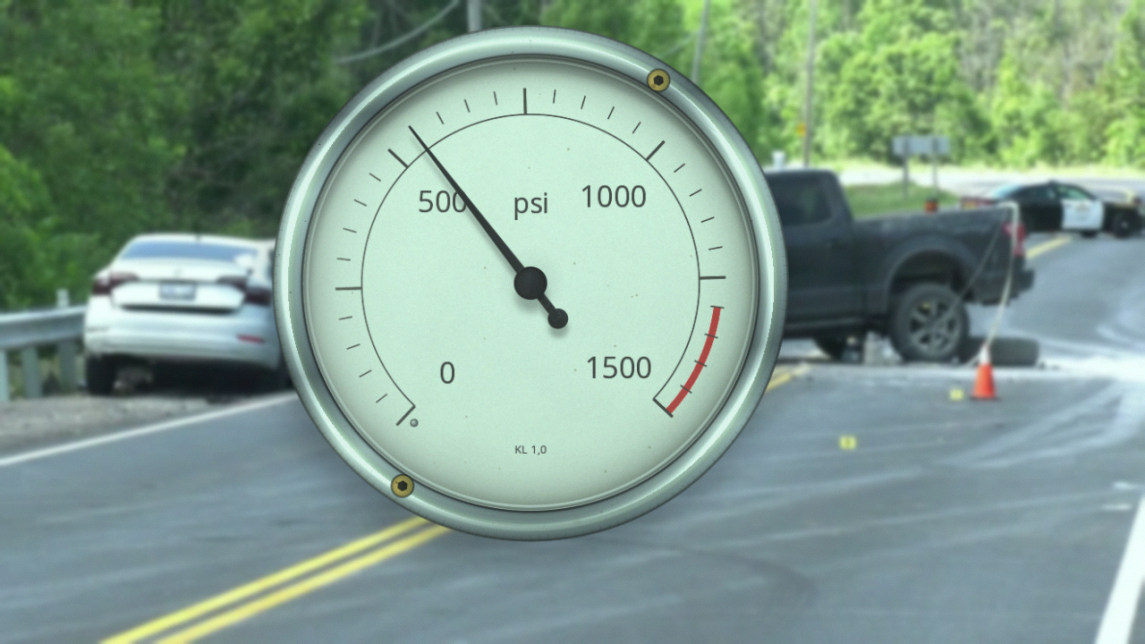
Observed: 550 psi
